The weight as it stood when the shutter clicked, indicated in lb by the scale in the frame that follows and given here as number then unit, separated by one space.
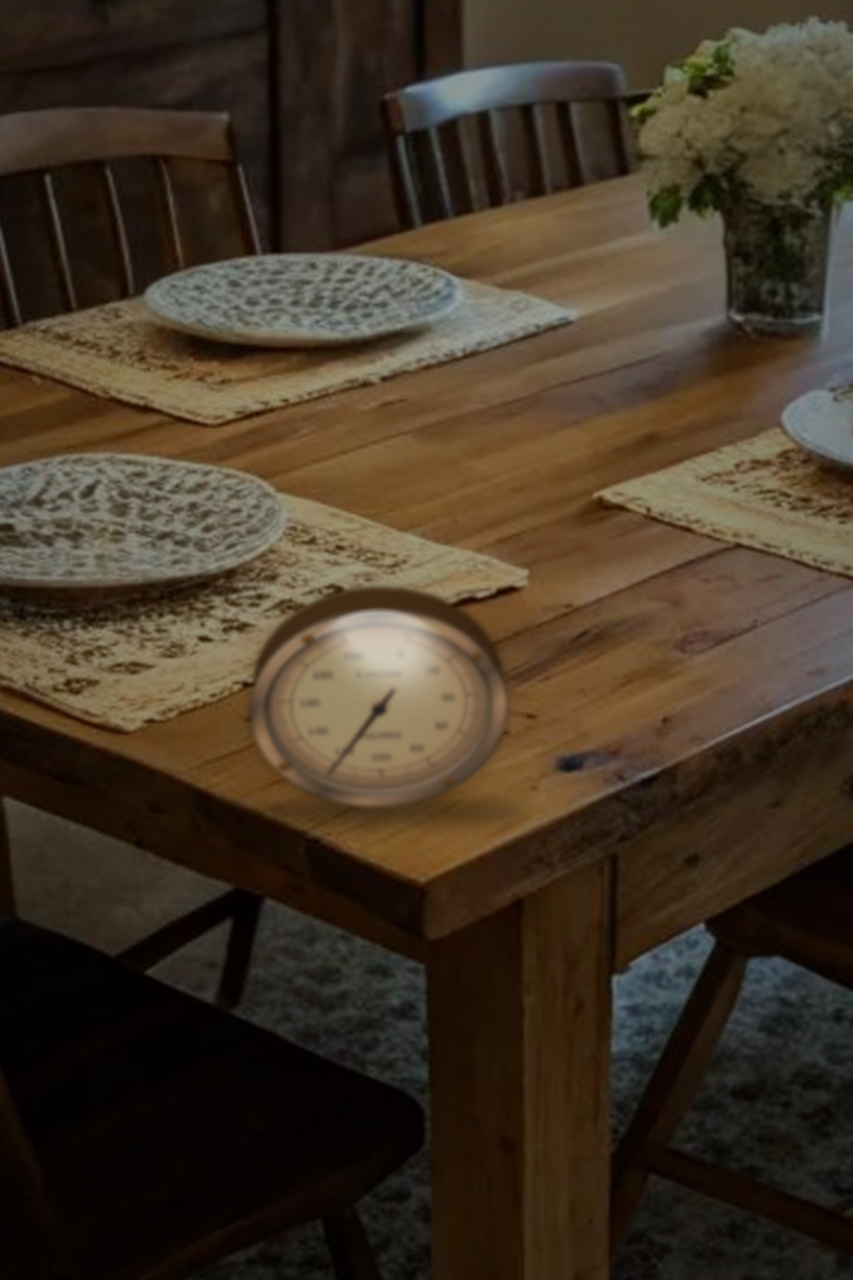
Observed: 120 lb
